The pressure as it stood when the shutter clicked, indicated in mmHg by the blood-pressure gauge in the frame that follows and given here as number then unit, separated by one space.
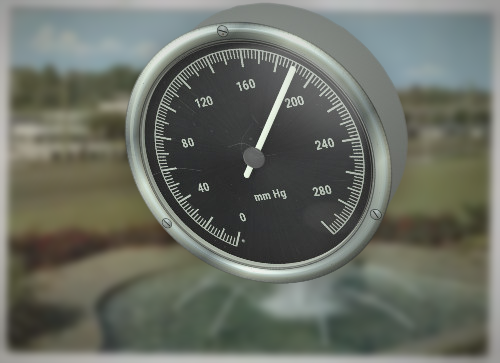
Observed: 190 mmHg
